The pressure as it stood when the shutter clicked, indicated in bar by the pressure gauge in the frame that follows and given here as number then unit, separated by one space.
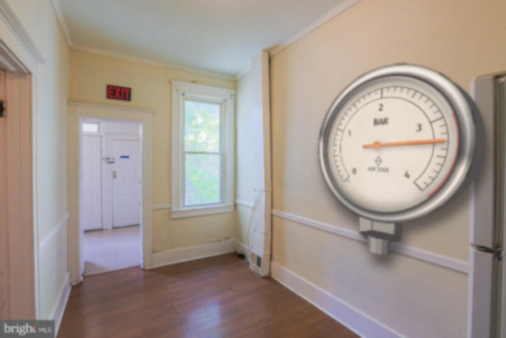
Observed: 3.3 bar
